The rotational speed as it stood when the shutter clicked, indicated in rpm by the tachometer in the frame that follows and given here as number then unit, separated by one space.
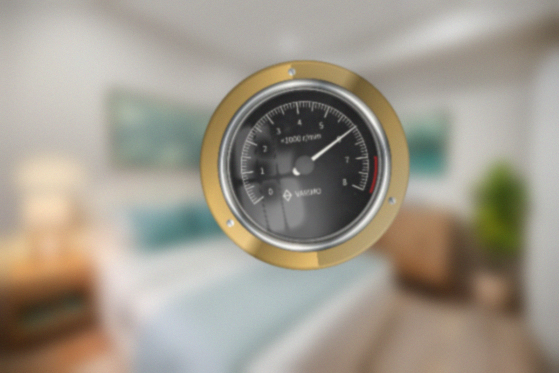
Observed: 6000 rpm
